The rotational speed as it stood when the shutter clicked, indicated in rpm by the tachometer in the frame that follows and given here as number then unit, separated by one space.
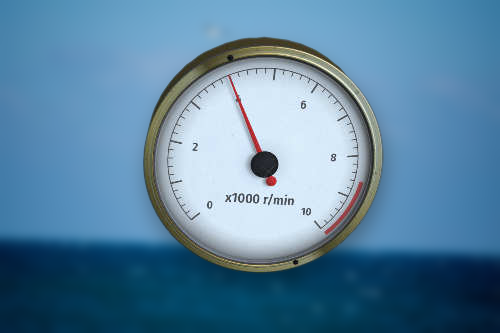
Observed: 4000 rpm
